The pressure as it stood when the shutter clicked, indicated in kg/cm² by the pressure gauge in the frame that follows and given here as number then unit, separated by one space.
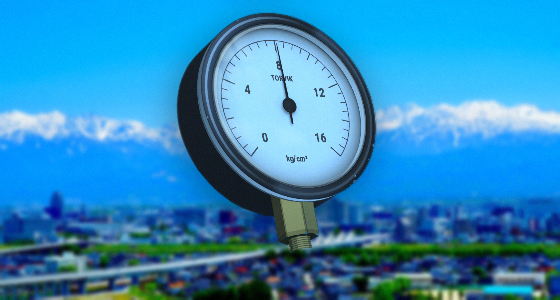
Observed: 8 kg/cm²
